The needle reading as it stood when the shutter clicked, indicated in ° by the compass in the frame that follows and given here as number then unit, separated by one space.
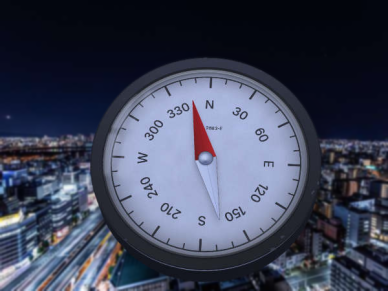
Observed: 345 °
